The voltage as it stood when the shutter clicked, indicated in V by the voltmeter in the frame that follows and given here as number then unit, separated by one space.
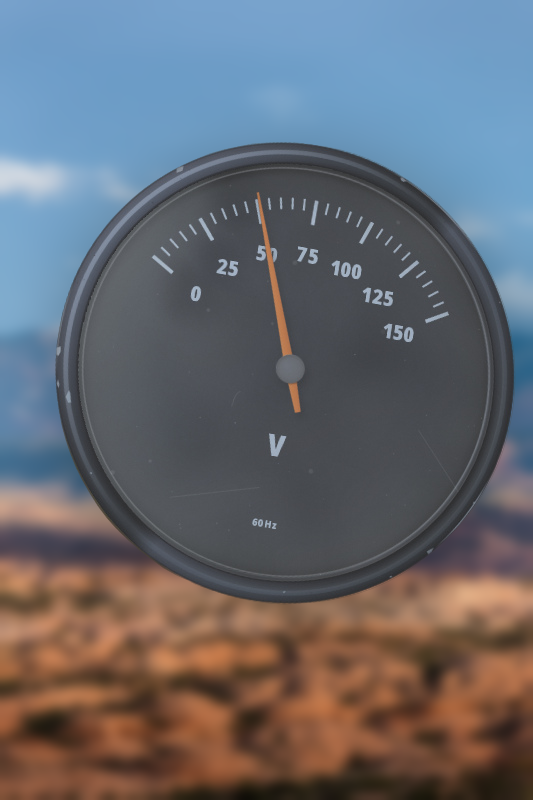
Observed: 50 V
